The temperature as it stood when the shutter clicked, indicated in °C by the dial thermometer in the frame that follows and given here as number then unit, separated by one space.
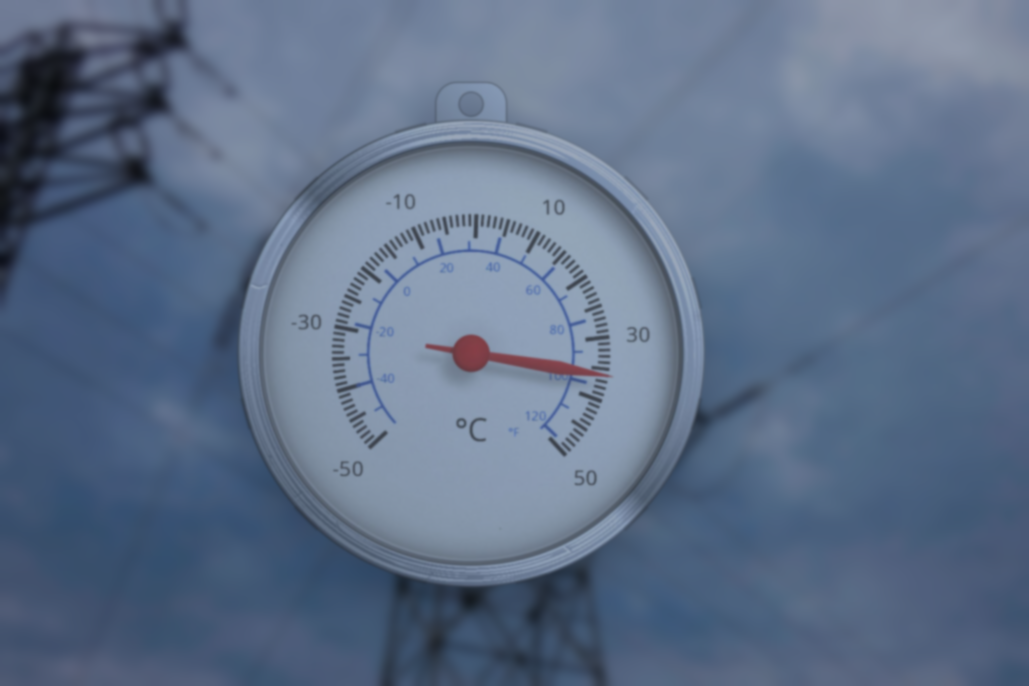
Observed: 36 °C
